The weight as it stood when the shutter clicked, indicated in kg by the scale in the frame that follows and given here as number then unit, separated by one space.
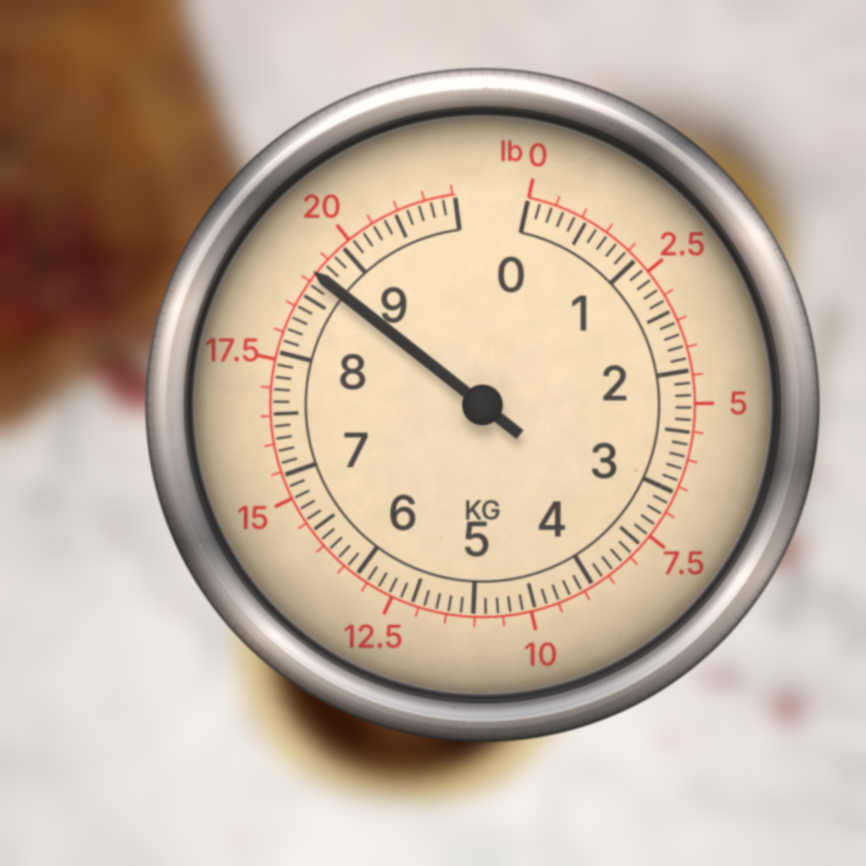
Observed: 8.7 kg
